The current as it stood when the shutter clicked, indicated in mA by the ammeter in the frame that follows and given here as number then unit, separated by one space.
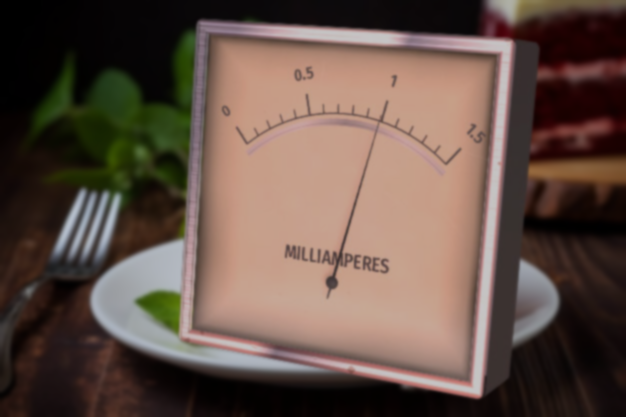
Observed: 1 mA
